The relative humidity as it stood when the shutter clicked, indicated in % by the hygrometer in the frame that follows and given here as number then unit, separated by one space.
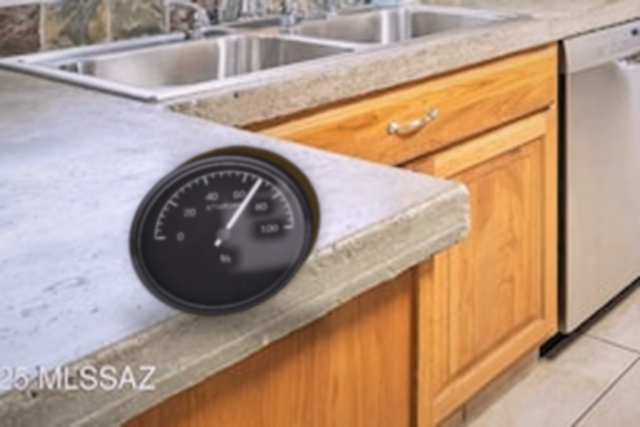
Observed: 68 %
